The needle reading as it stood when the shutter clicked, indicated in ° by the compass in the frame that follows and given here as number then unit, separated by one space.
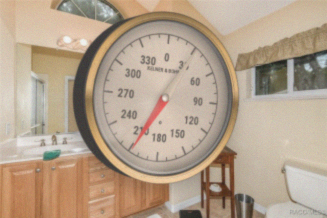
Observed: 210 °
